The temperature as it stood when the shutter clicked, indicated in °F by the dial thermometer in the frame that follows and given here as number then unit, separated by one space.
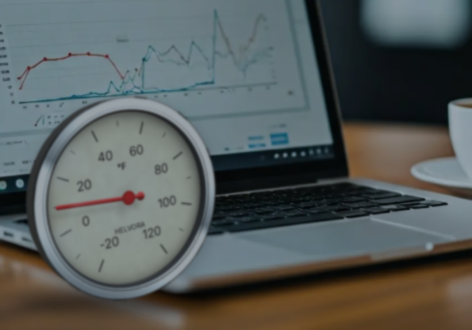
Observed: 10 °F
